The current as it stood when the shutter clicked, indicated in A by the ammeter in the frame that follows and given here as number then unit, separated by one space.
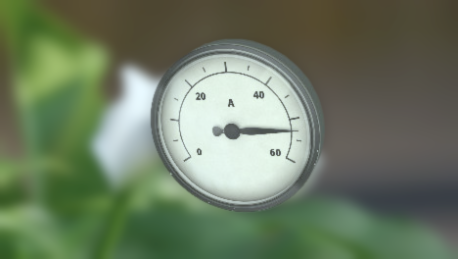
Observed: 52.5 A
